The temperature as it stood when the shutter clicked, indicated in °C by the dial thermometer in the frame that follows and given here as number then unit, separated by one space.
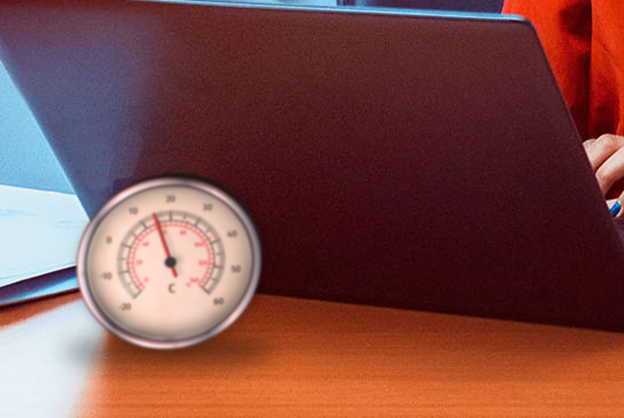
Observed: 15 °C
